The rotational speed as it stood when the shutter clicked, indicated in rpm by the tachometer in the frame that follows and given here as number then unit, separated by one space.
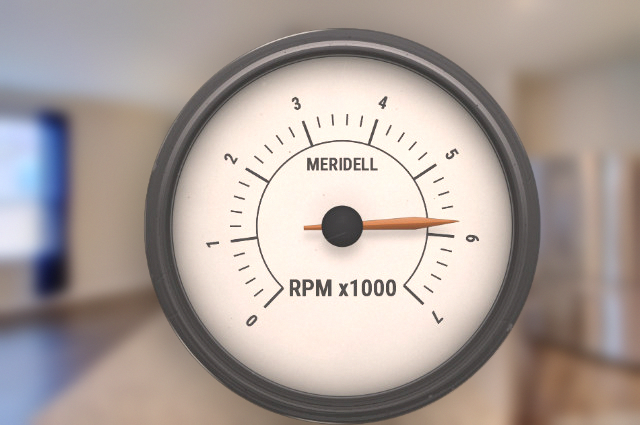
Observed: 5800 rpm
